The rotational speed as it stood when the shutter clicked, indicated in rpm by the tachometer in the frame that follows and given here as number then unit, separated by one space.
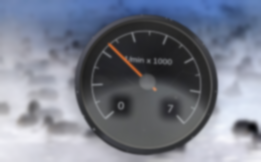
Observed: 2250 rpm
